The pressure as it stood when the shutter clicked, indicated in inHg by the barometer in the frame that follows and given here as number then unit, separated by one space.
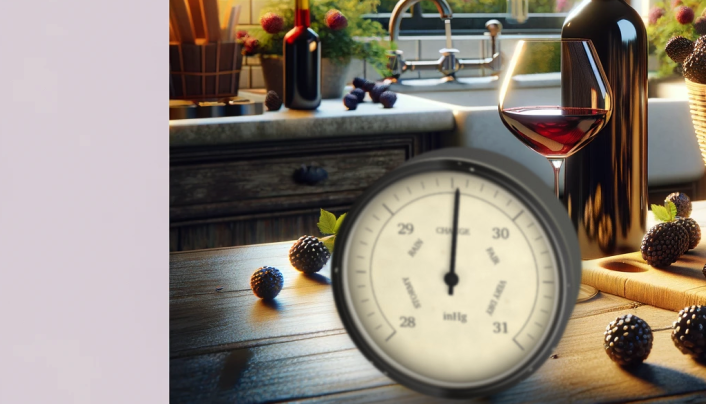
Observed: 29.55 inHg
